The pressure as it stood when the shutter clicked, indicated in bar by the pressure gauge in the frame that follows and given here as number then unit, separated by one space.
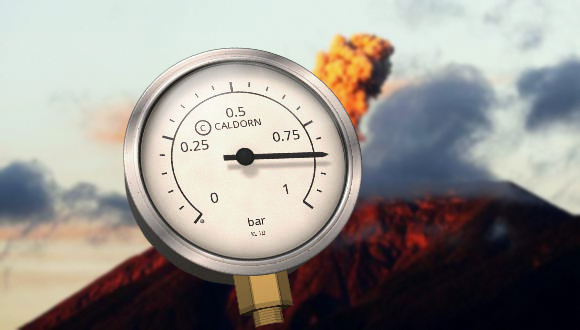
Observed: 0.85 bar
